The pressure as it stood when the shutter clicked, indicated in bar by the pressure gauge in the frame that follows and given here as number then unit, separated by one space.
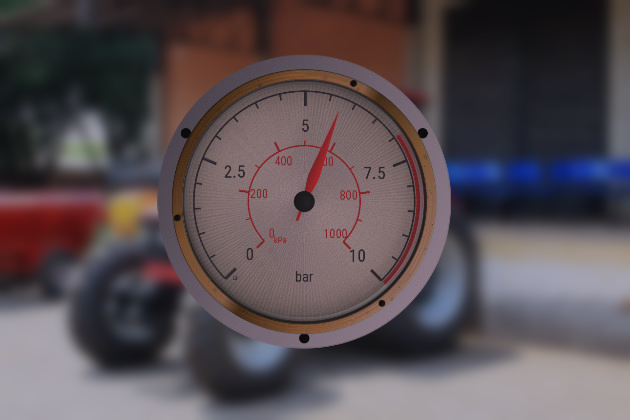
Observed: 5.75 bar
